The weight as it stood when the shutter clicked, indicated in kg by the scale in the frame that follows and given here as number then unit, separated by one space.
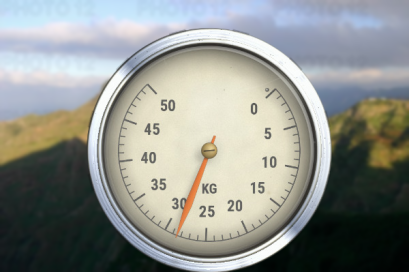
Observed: 28.5 kg
